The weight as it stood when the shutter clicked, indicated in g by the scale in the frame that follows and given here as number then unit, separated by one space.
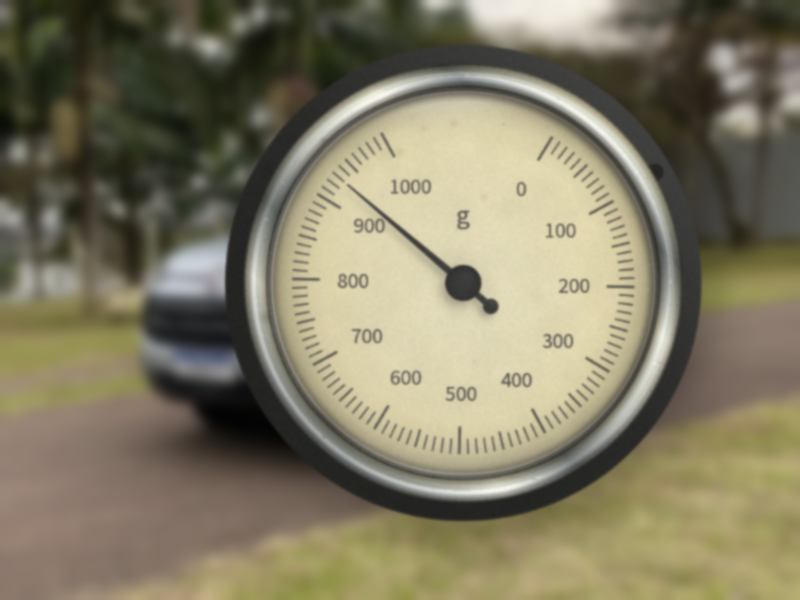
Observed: 930 g
